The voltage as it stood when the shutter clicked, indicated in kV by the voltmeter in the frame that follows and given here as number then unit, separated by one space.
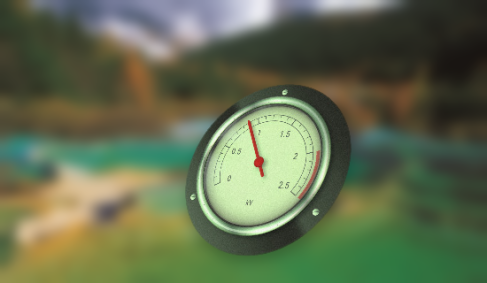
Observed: 0.9 kV
